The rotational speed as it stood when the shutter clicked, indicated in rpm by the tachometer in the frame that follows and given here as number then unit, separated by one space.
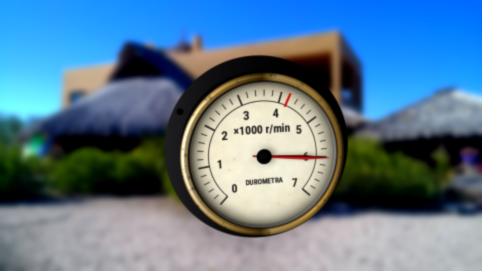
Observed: 6000 rpm
